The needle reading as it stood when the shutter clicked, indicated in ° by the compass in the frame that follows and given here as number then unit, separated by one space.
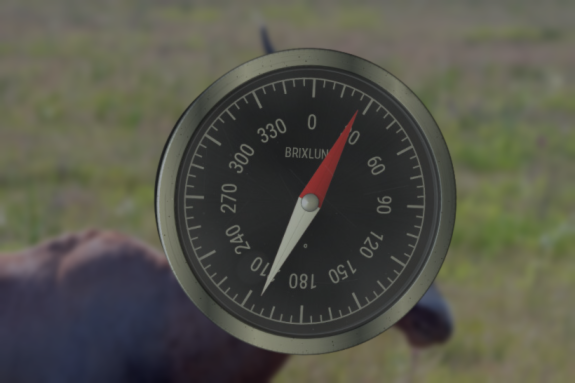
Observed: 25 °
